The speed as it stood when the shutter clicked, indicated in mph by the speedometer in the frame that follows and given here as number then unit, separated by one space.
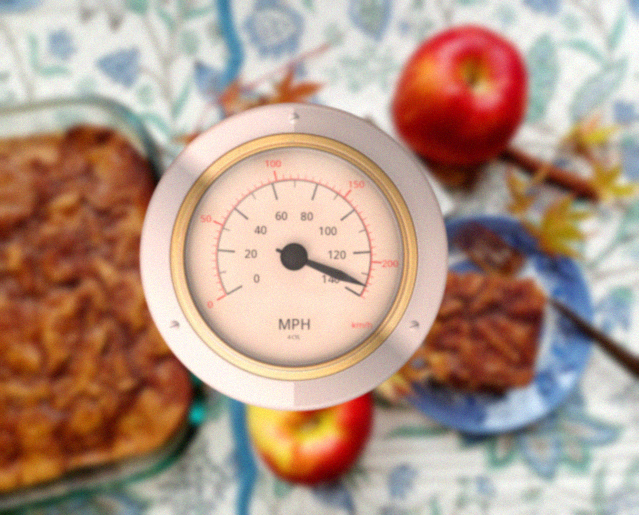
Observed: 135 mph
